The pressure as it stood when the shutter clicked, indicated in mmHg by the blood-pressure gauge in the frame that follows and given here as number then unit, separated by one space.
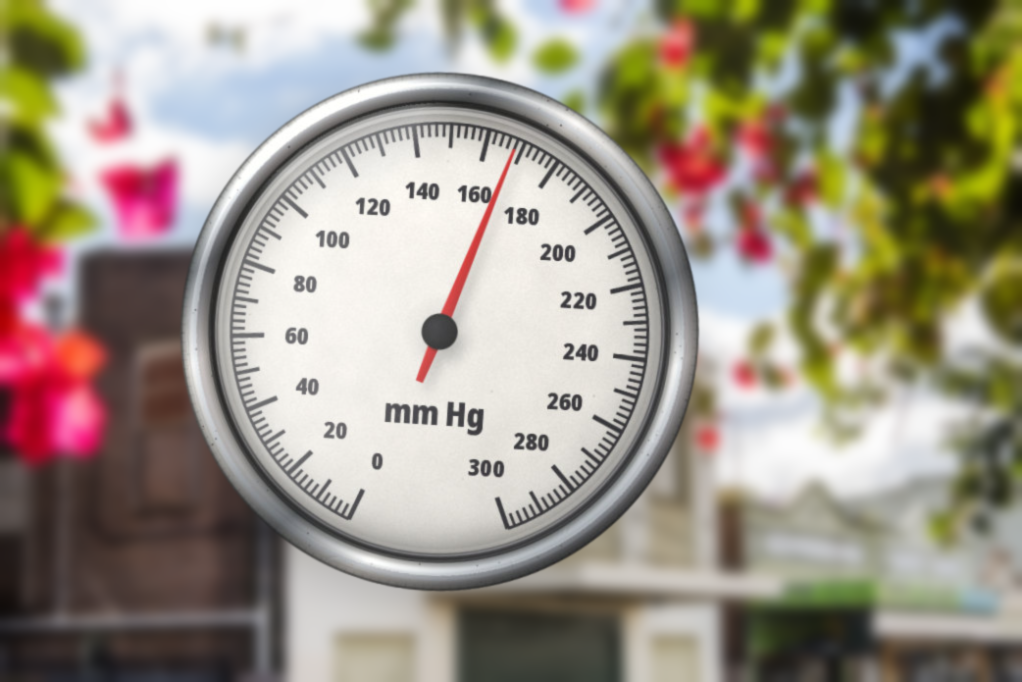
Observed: 168 mmHg
